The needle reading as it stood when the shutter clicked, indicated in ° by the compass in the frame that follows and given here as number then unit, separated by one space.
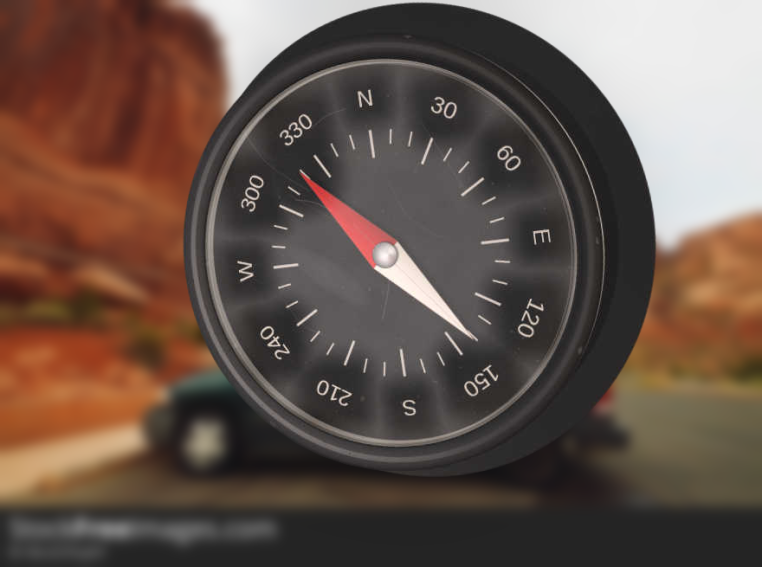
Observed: 320 °
